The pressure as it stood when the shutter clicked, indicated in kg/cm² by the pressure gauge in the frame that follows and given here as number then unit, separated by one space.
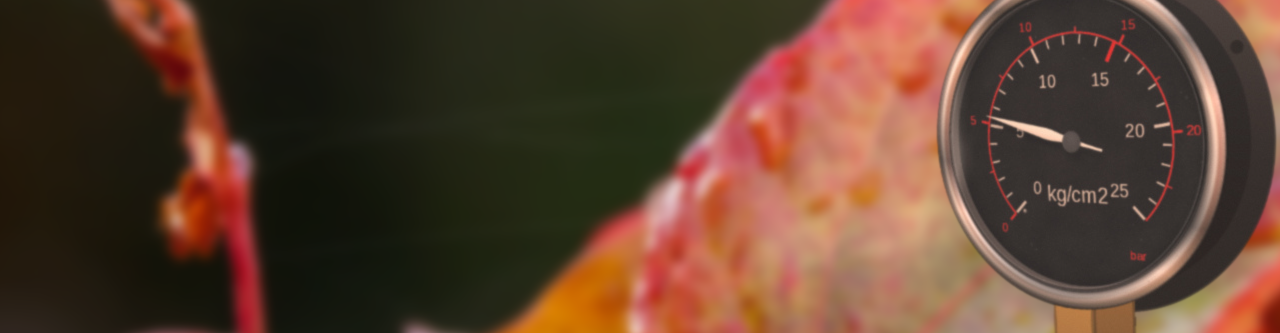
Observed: 5.5 kg/cm²
